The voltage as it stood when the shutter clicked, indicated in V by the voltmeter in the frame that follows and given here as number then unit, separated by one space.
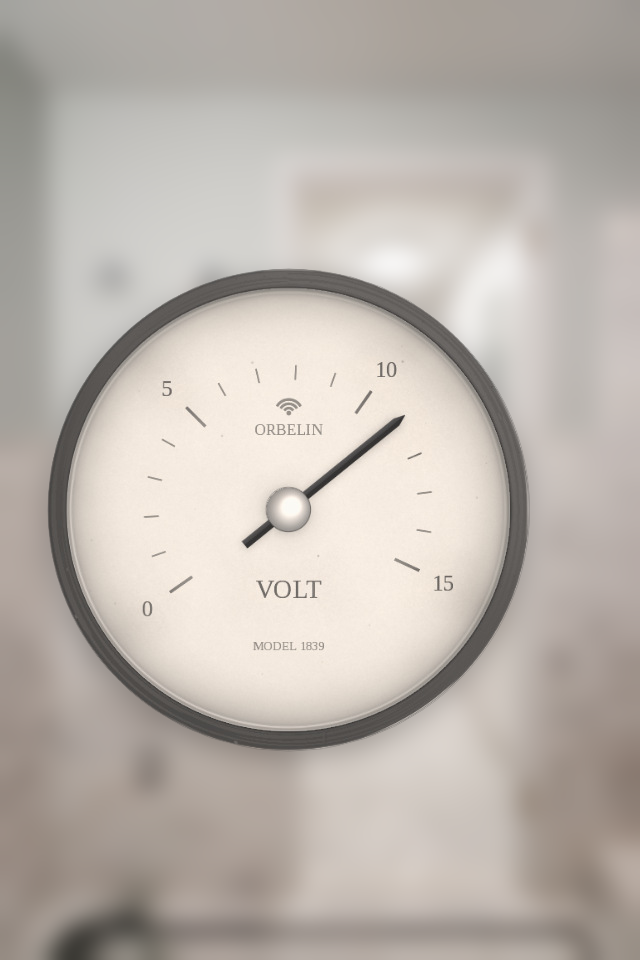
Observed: 11 V
